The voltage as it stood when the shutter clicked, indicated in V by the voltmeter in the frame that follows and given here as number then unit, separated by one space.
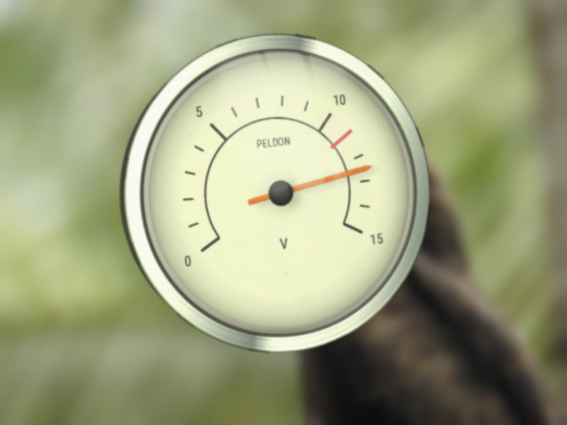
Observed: 12.5 V
